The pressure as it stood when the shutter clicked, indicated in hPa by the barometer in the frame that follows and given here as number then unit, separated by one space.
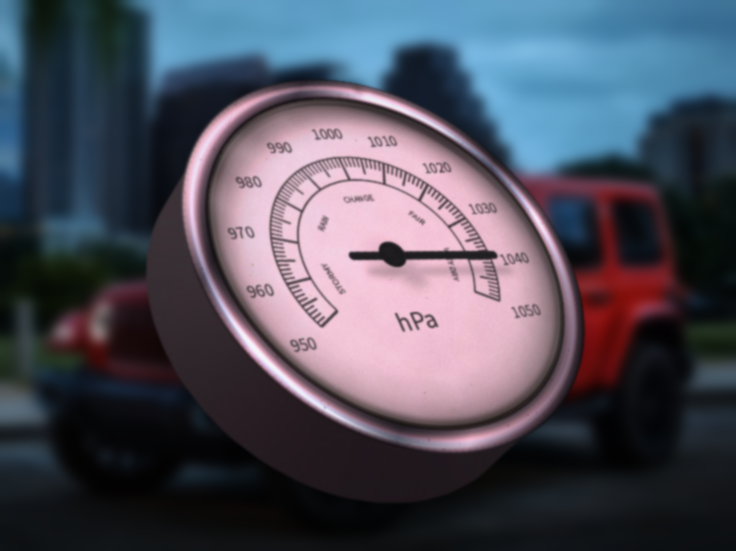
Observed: 1040 hPa
